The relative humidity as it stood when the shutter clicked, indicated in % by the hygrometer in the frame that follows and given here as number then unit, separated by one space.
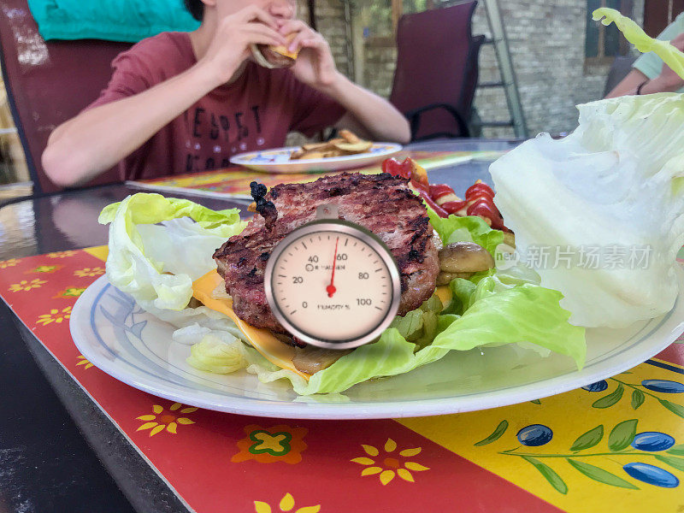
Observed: 56 %
